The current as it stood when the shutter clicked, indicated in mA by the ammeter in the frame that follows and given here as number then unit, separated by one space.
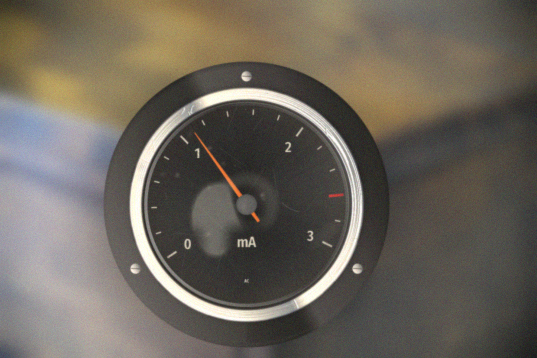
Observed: 1.1 mA
